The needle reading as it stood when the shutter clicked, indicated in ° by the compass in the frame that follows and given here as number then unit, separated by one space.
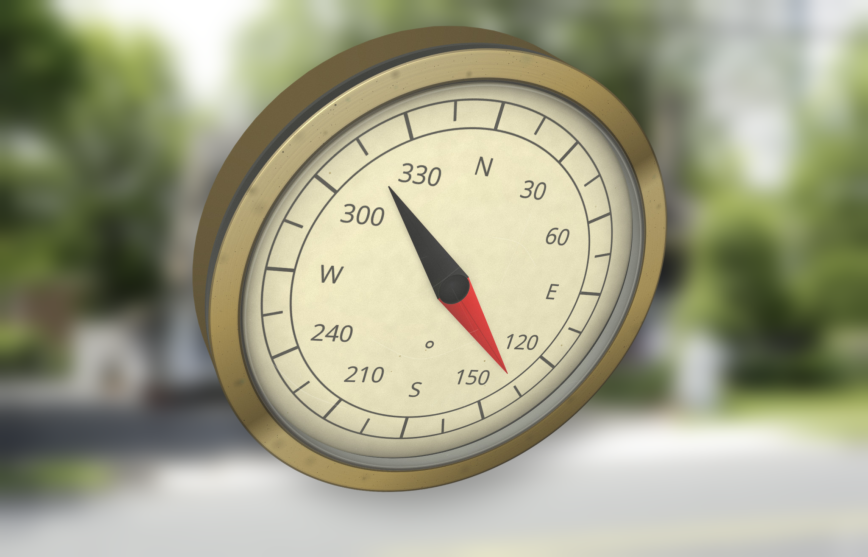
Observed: 135 °
